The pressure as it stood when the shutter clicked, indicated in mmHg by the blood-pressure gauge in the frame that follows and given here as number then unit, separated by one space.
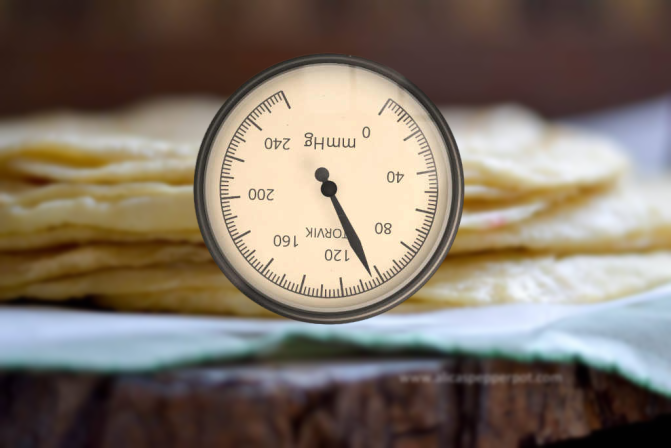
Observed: 104 mmHg
